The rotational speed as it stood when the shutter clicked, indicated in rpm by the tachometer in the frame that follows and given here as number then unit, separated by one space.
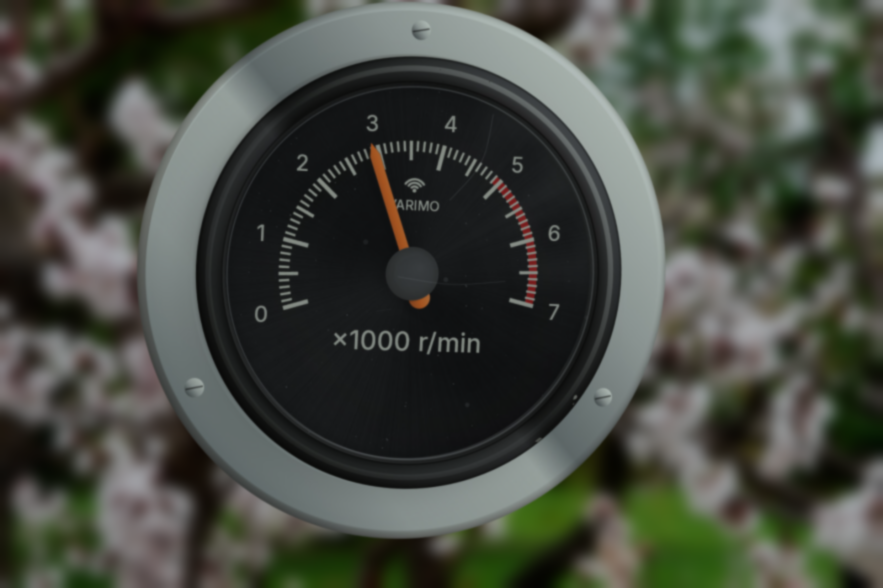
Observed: 2900 rpm
